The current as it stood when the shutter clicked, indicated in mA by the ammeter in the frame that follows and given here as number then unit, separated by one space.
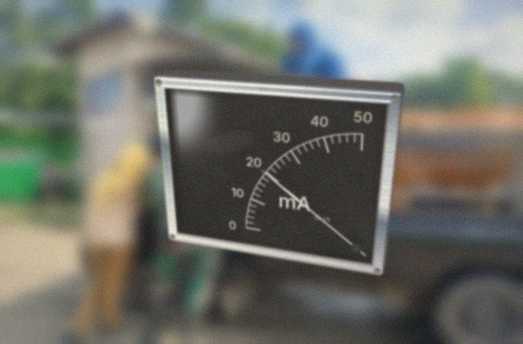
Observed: 20 mA
